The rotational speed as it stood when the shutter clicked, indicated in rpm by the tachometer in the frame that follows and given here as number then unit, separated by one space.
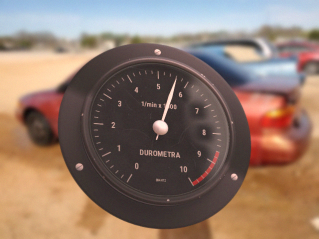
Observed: 5600 rpm
